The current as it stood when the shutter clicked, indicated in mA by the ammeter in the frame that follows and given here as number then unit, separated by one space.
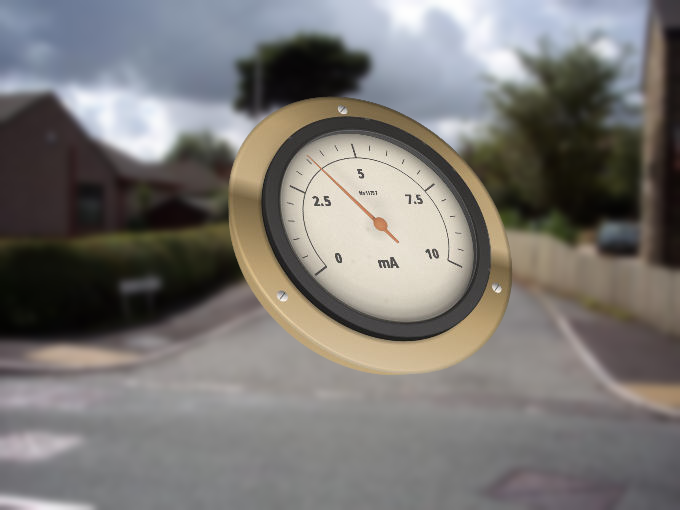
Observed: 3.5 mA
